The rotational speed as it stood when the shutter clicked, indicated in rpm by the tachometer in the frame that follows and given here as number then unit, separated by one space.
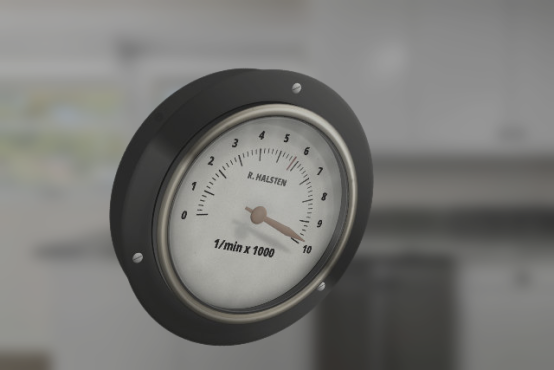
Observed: 9800 rpm
